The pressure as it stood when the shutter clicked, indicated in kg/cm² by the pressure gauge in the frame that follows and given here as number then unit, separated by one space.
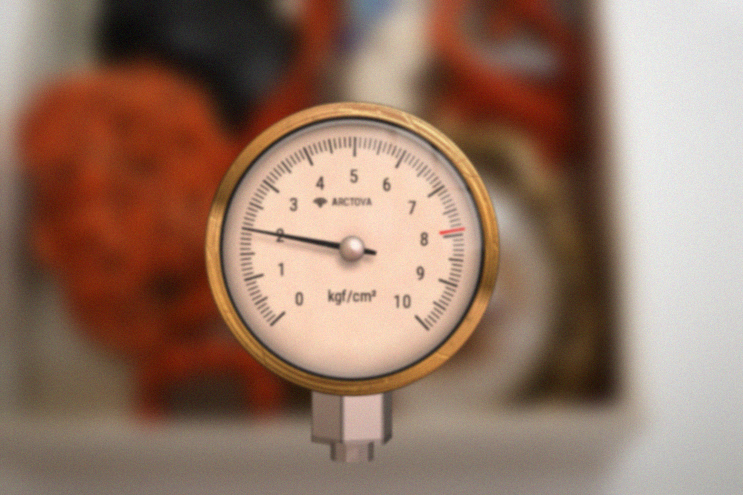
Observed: 2 kg/cm²
